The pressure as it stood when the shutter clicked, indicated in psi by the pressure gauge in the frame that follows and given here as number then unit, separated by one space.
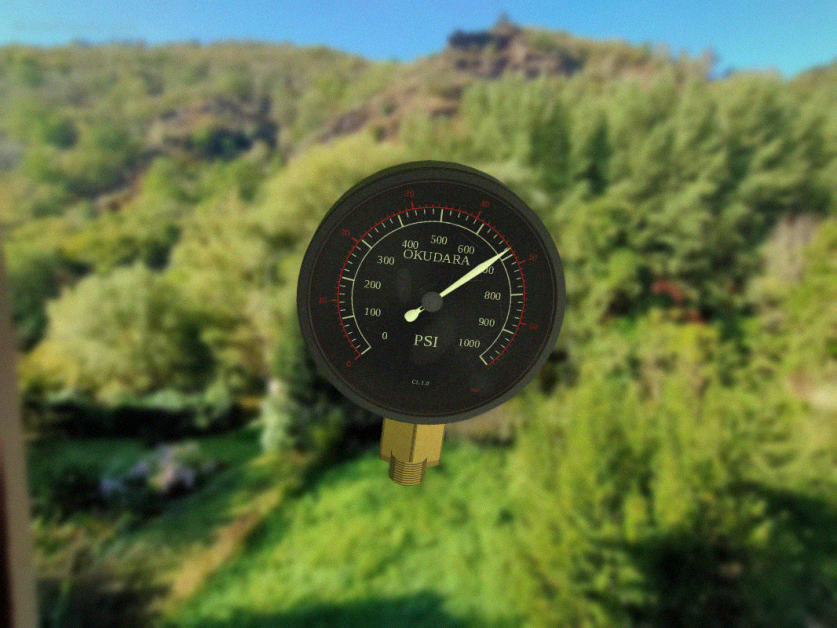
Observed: 680 psi
